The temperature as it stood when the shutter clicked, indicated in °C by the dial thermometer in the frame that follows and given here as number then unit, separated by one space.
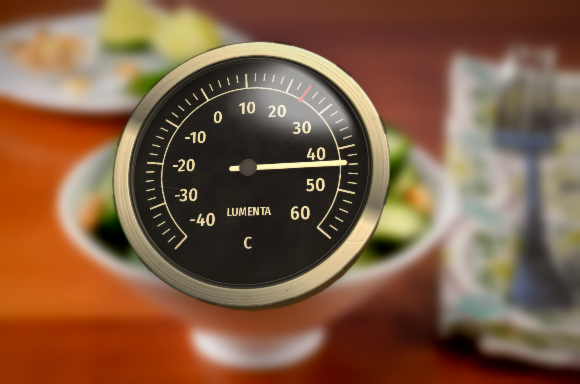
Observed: 44 °C
